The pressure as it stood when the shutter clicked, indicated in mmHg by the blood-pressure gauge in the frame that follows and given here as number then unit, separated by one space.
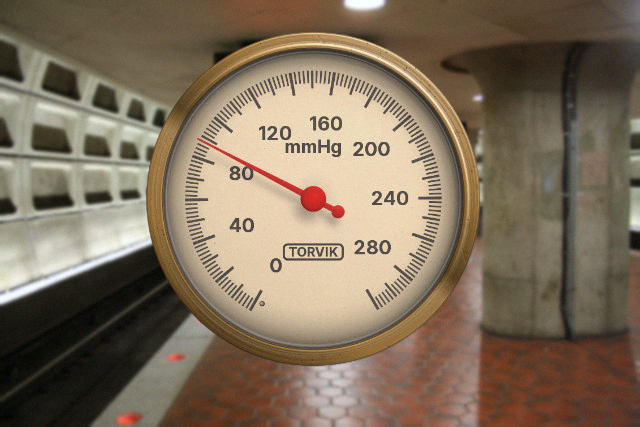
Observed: 88 mmHg
